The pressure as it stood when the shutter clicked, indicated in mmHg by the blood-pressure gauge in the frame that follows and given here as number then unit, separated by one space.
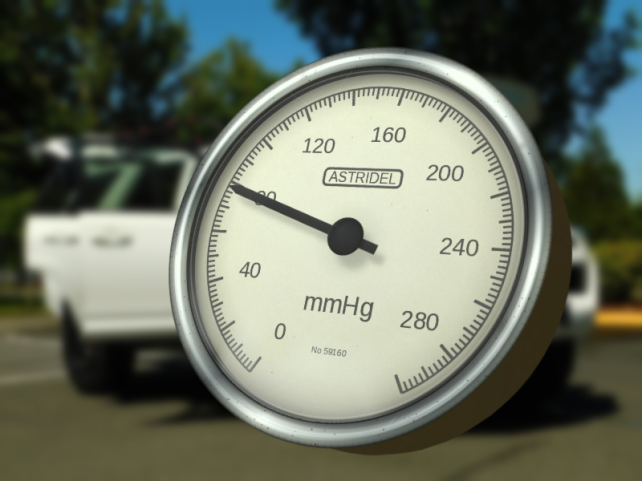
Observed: 78 mmHg
